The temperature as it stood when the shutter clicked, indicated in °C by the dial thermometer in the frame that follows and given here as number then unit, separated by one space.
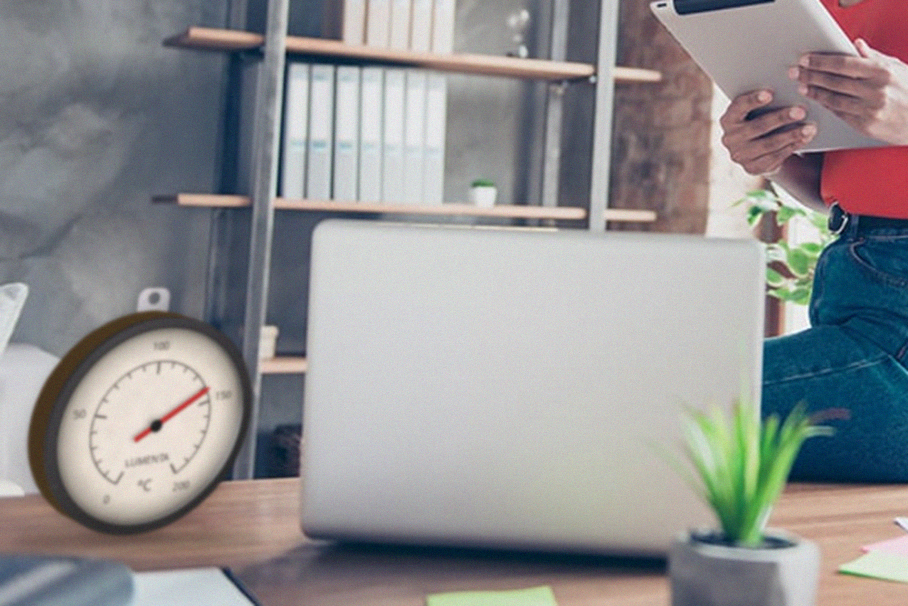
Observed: 140 °C
